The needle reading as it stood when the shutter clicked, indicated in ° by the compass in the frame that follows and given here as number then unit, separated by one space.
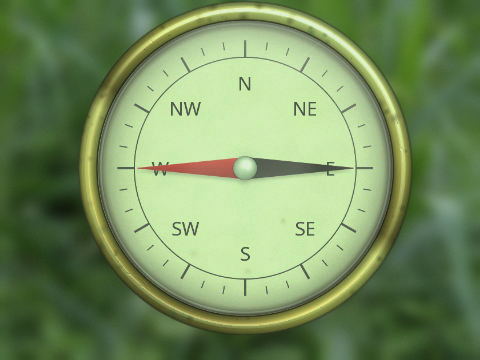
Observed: 270 °
